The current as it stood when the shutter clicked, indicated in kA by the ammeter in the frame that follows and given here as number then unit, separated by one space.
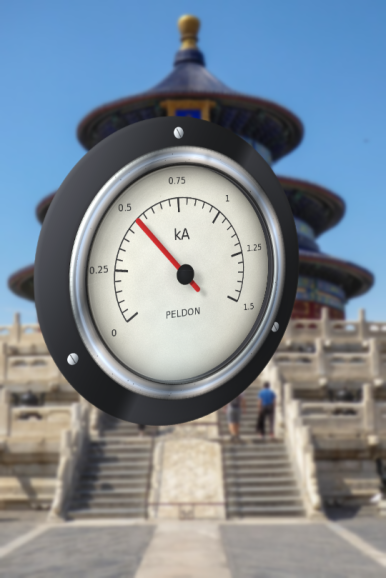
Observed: 0.5 kA
